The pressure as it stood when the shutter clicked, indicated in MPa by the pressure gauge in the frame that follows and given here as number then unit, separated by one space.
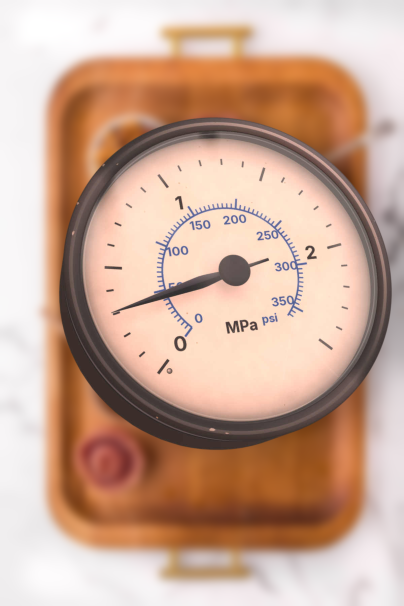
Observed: 0.3 MPa
